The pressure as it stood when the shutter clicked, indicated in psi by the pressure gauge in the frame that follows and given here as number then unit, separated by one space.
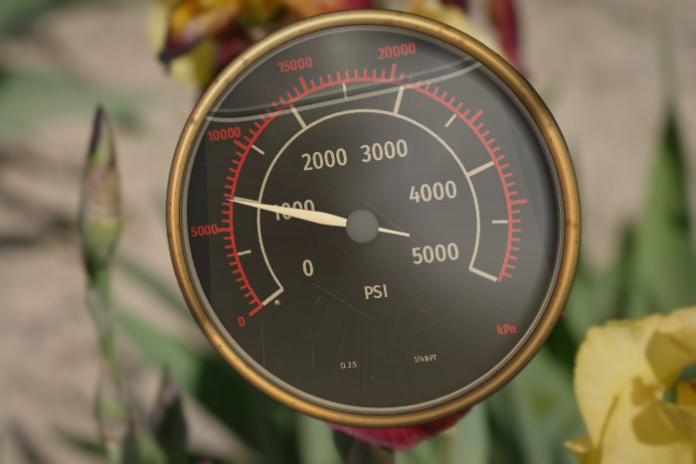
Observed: 1000 psi
